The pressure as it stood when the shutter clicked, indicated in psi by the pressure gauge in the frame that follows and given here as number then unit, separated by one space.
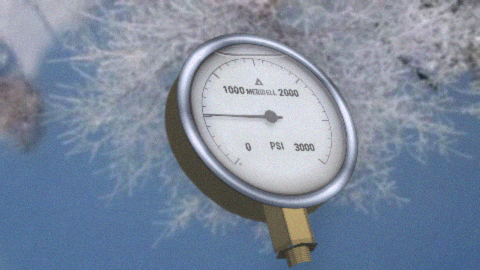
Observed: 500 psi
